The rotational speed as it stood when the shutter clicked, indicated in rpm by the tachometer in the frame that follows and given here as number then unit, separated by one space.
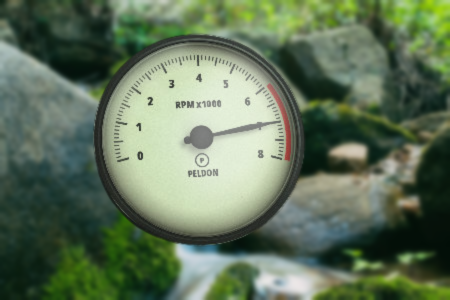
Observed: 7000 rpm
